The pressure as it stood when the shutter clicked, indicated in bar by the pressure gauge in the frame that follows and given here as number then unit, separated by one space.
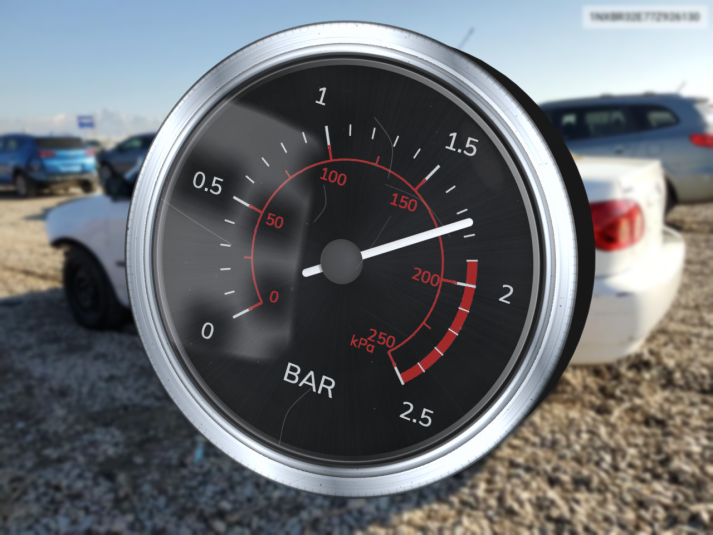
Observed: 1.75 bar
